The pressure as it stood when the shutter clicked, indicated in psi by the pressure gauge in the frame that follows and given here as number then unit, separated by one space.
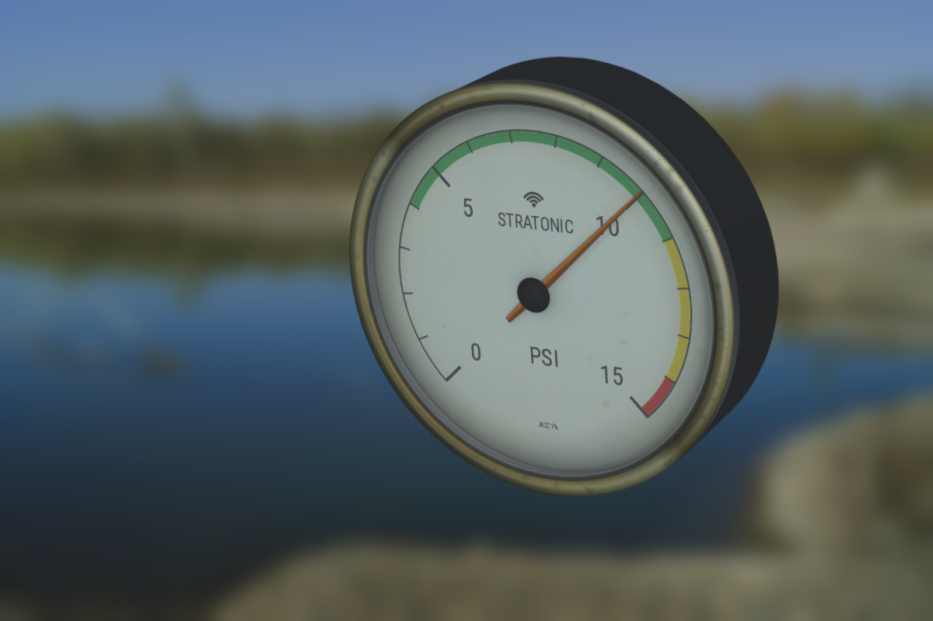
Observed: 10 psi
